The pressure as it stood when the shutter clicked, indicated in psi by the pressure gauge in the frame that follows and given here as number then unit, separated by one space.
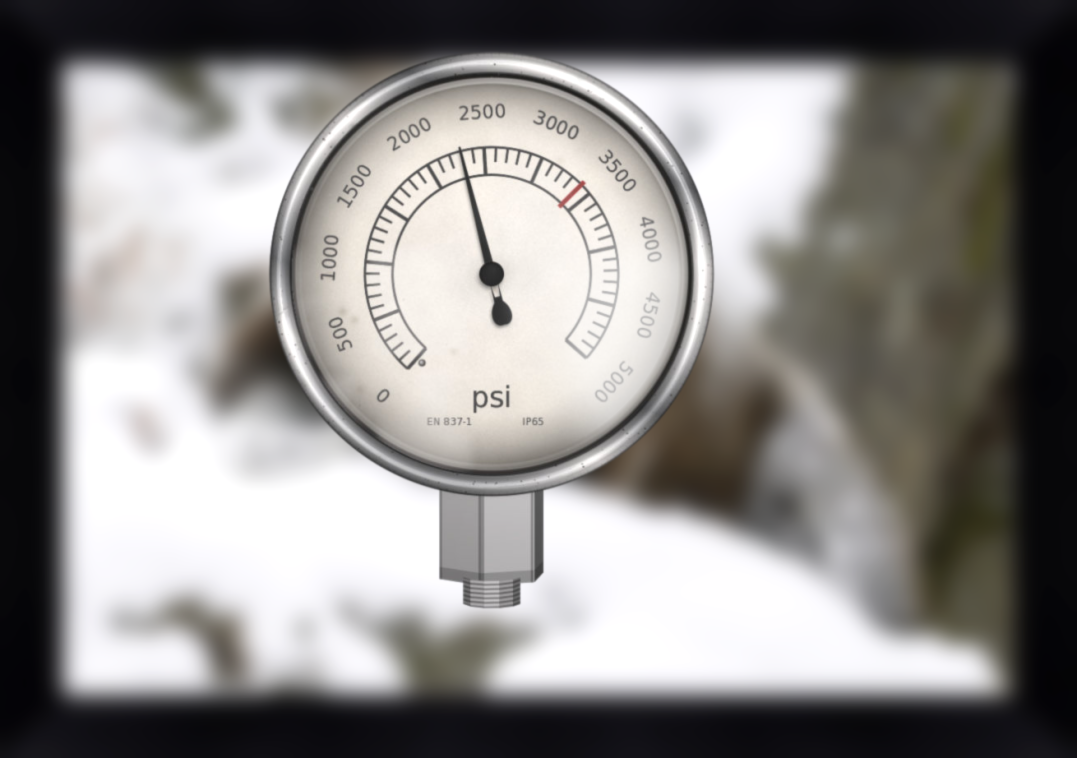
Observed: 2300 psi
